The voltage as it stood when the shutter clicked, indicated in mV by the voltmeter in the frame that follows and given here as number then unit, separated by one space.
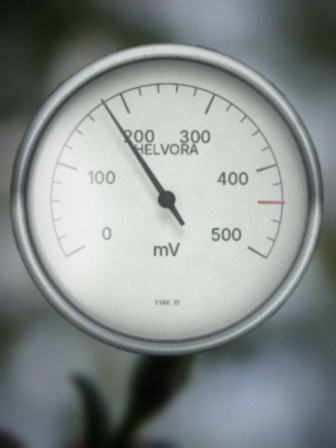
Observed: 180 mV
